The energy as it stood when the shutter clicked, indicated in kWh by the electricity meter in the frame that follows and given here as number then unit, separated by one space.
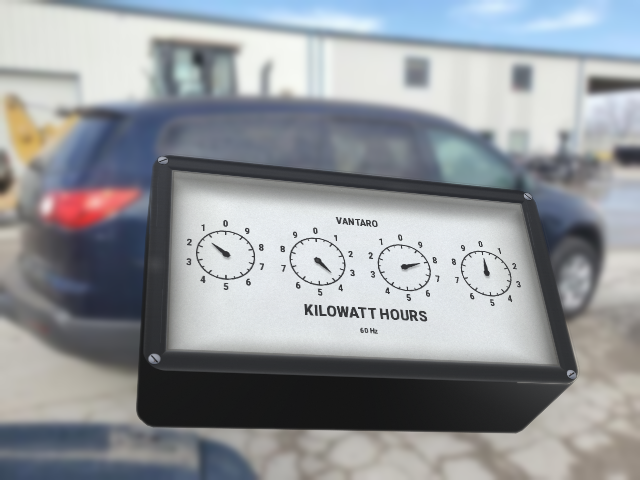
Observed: 1380 kWh
